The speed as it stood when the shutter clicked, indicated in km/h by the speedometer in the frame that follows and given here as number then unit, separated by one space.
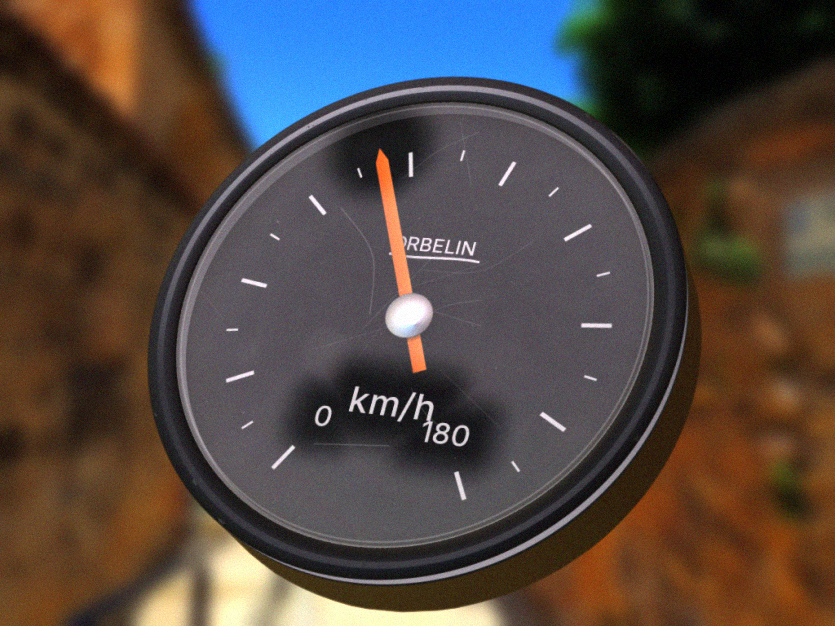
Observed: 75 km/h
